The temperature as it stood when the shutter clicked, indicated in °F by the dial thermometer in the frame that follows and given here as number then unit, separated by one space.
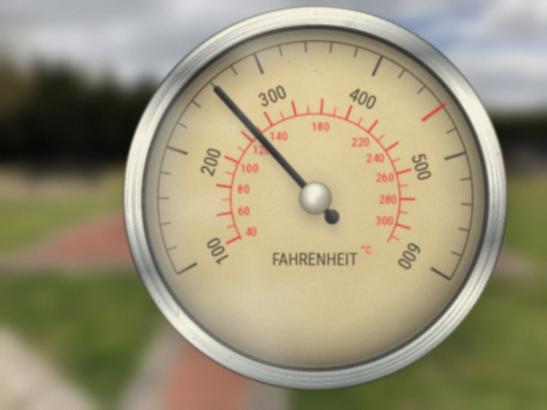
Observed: 260 °F
